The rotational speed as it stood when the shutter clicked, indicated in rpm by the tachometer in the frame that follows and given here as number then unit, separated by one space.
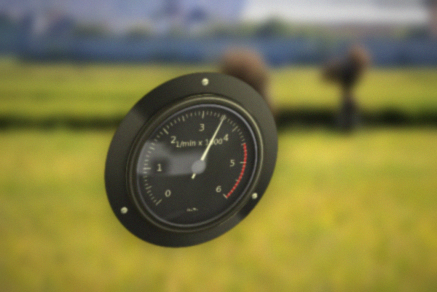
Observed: 3500 rpm
